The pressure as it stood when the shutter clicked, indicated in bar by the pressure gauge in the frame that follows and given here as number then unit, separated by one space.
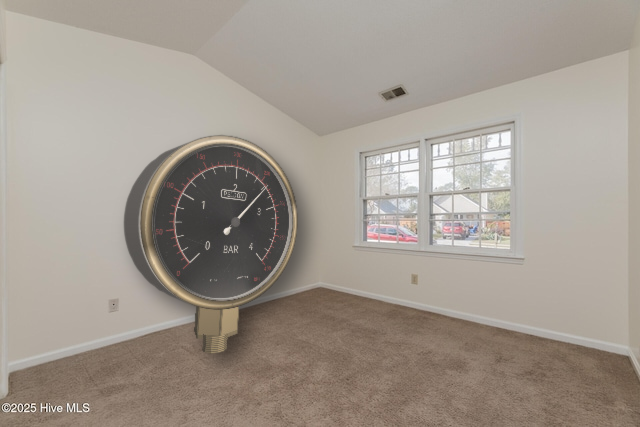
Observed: 2.6 bar
